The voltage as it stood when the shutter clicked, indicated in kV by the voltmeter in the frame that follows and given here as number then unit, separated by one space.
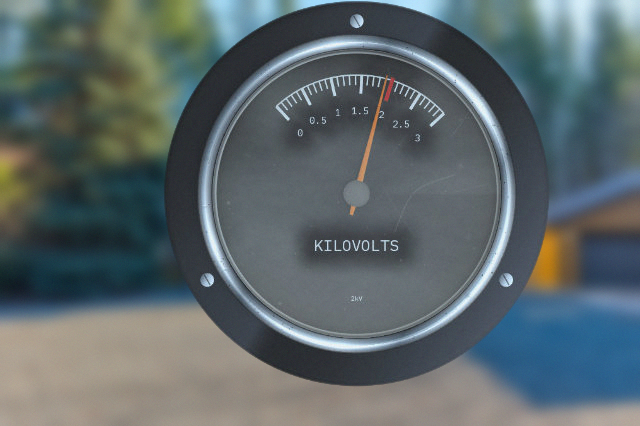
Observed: 1.9 kV
